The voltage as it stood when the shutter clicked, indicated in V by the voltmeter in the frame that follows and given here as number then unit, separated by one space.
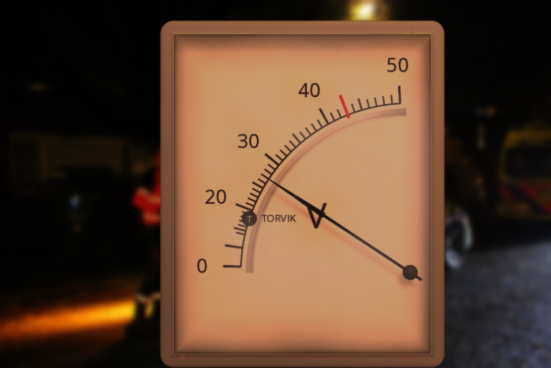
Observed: 27 V
